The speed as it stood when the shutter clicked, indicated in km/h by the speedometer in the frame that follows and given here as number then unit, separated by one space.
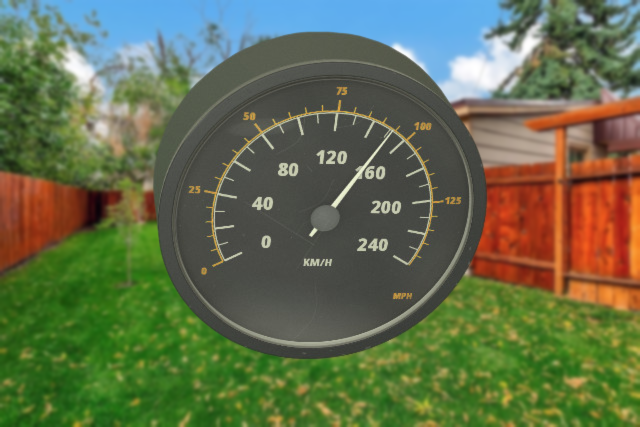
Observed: 150 km/h
